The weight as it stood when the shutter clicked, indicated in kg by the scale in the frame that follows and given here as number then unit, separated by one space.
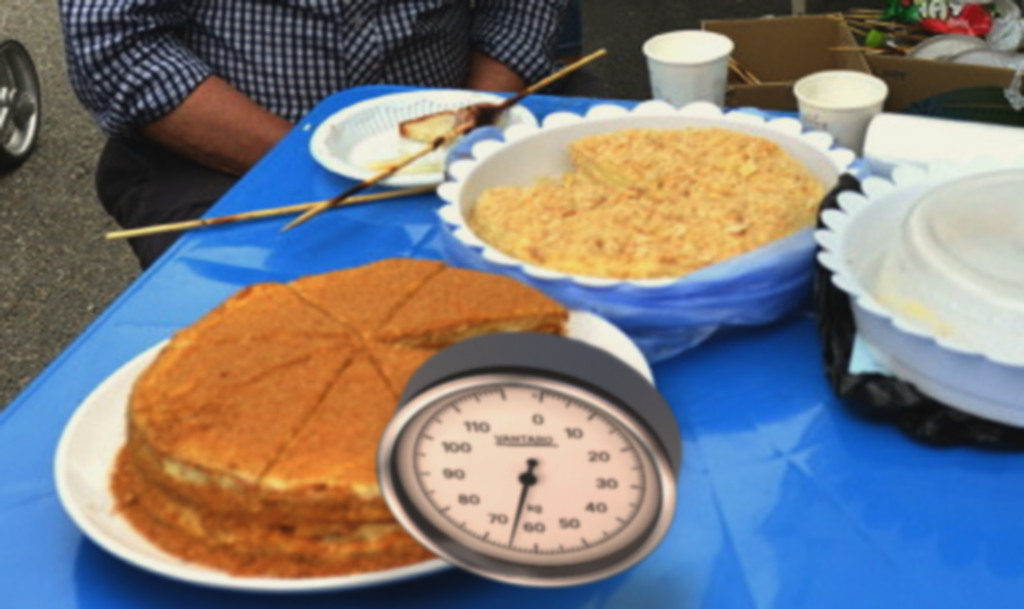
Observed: 65 kg
